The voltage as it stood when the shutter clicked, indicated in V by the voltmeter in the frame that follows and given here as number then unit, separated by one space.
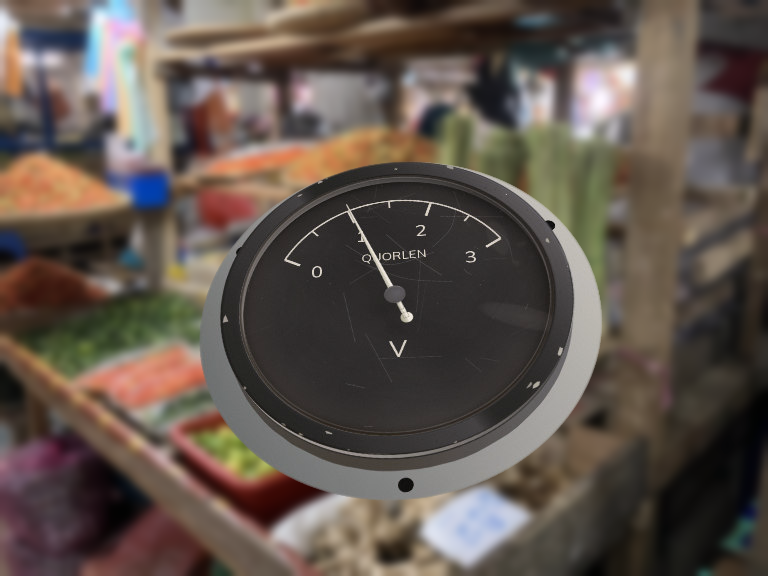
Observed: 1 V
